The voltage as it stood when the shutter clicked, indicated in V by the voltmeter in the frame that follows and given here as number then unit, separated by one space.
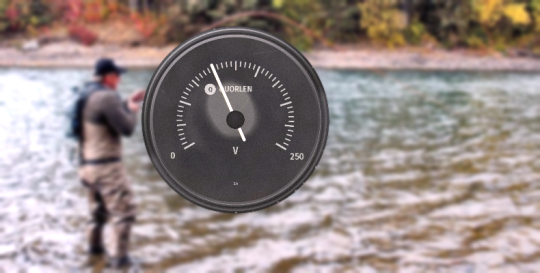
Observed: 100 V
